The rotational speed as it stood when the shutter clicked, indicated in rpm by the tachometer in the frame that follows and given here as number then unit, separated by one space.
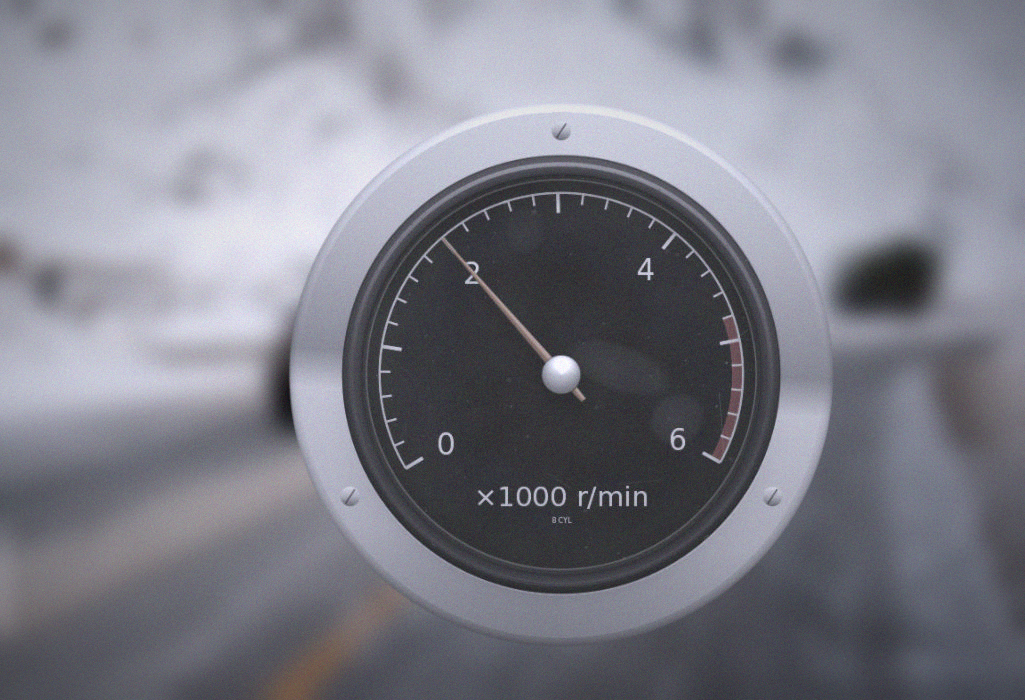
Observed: 2000 rpm
